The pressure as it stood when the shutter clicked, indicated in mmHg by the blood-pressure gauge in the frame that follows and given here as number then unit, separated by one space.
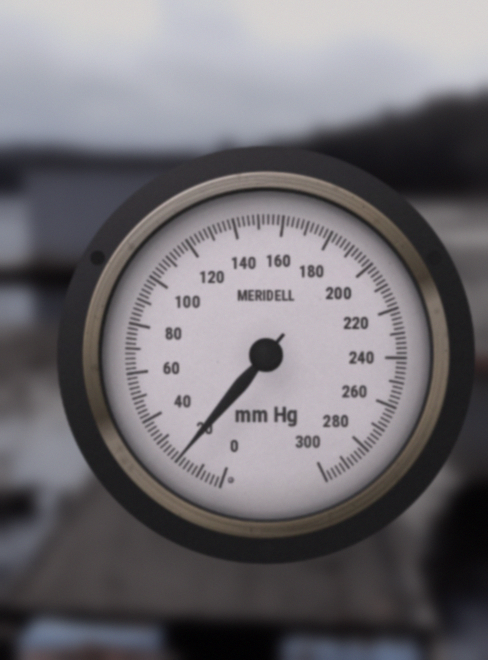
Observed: 20 mmHg
